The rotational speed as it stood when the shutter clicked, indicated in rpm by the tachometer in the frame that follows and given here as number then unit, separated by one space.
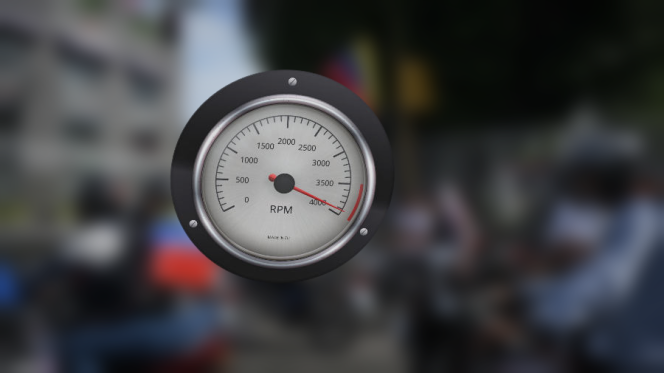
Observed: 3900 rpm
